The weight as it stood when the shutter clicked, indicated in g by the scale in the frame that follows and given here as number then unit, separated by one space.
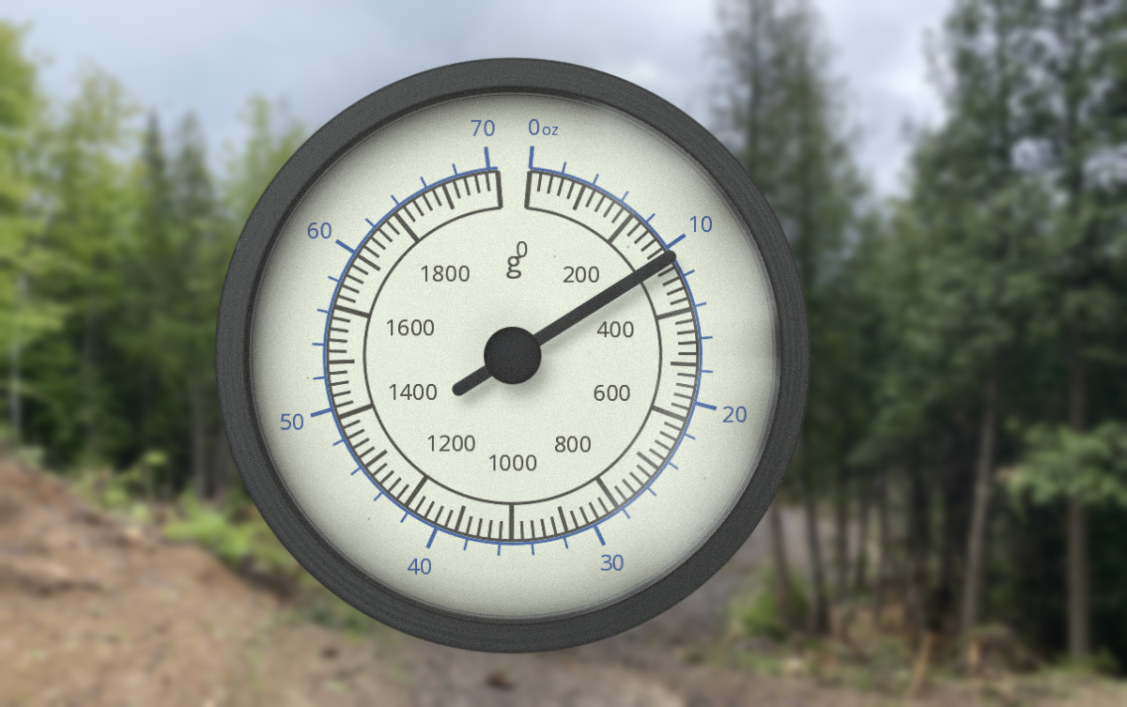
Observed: 300 g
